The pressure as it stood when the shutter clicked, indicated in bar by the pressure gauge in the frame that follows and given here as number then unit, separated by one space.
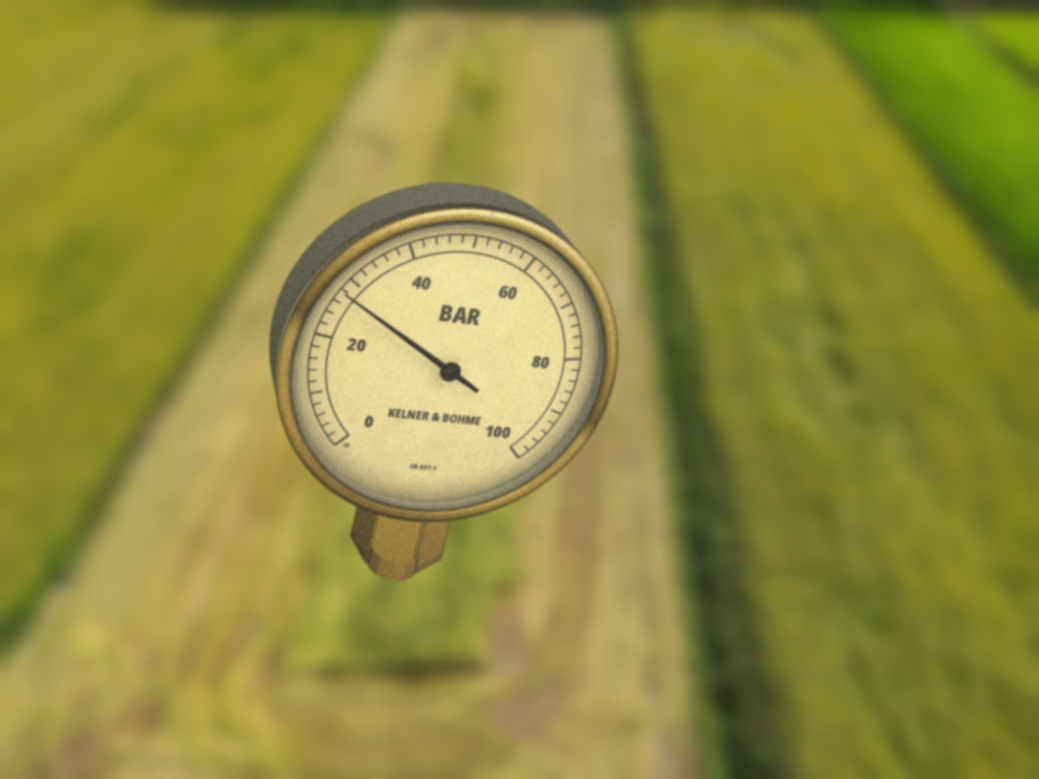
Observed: 28 bar
